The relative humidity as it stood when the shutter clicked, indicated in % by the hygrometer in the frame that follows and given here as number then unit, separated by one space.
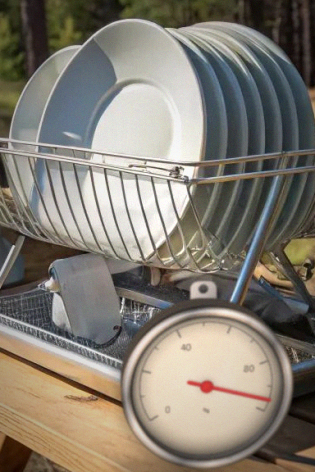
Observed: 95 %
